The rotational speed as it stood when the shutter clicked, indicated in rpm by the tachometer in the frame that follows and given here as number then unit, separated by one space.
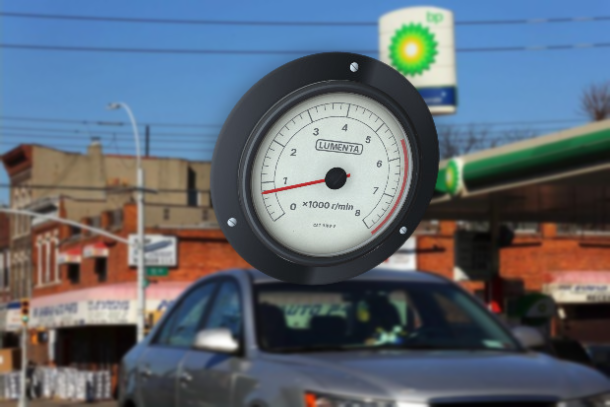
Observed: 800 rpm
